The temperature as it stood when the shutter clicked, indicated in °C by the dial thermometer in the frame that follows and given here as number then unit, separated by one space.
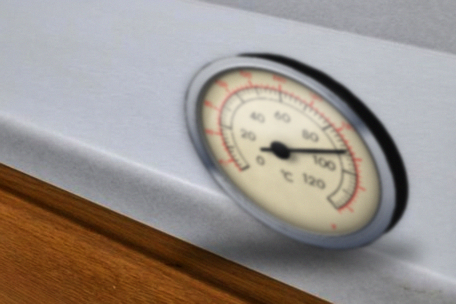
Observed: 90 °C
